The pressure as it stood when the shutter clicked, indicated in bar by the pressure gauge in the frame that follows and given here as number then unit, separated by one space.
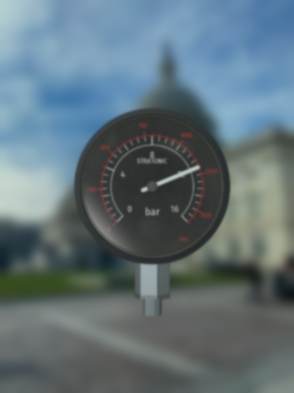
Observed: 12 bar
